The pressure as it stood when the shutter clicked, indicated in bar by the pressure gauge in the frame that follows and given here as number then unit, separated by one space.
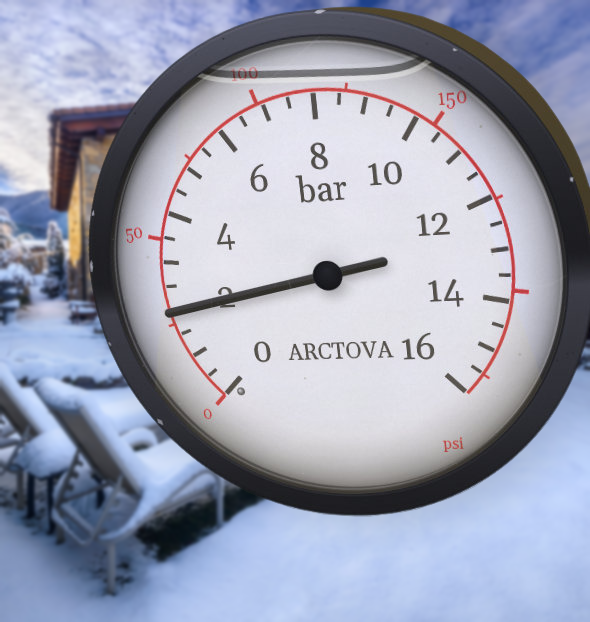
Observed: 2 bar
